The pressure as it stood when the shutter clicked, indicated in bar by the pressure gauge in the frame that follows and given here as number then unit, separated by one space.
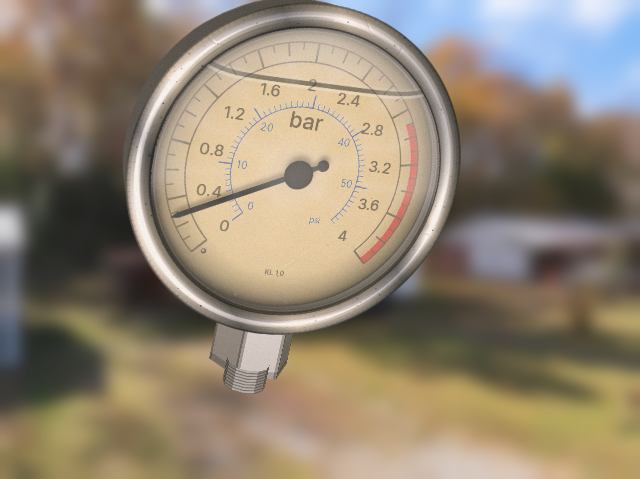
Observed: 0.3 bar
